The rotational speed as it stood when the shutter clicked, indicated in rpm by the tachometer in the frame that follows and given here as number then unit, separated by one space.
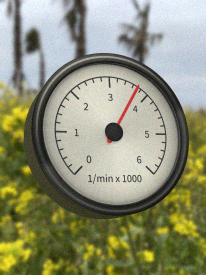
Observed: 3700 rpm
